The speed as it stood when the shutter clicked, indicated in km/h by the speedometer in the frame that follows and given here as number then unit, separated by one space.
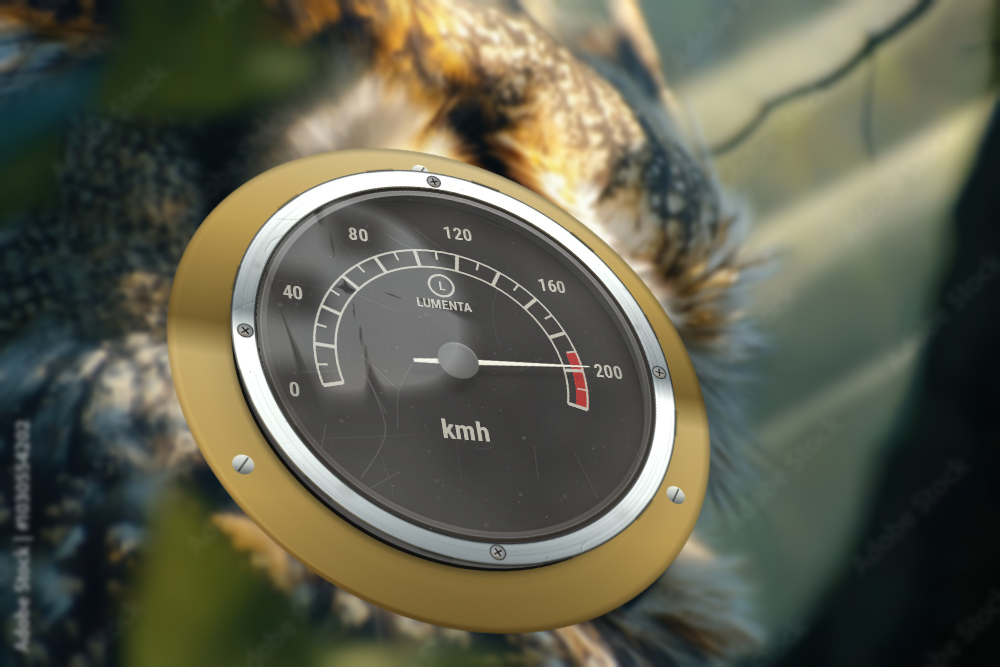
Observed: 200 km/h
